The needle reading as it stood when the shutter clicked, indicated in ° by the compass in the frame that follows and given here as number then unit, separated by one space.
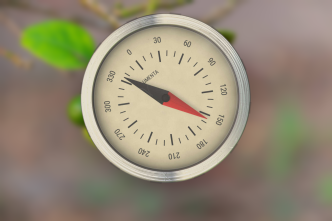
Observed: 155 °
